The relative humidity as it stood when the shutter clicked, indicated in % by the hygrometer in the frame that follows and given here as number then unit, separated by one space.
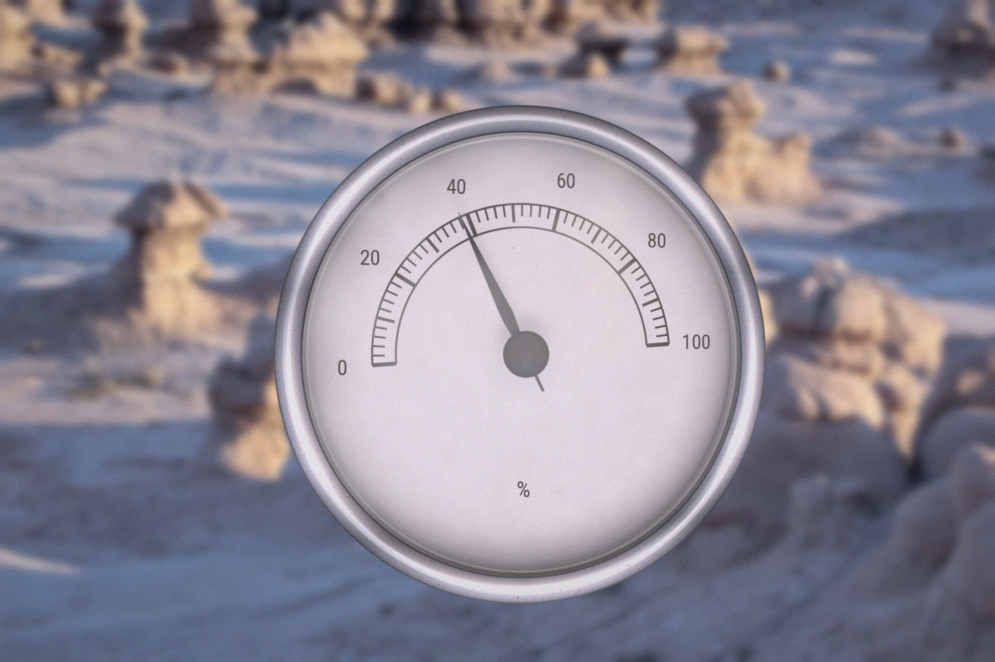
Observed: 38 %
